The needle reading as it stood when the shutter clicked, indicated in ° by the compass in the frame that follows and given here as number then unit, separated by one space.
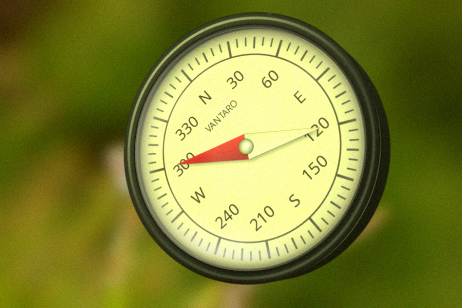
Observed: 300 °
